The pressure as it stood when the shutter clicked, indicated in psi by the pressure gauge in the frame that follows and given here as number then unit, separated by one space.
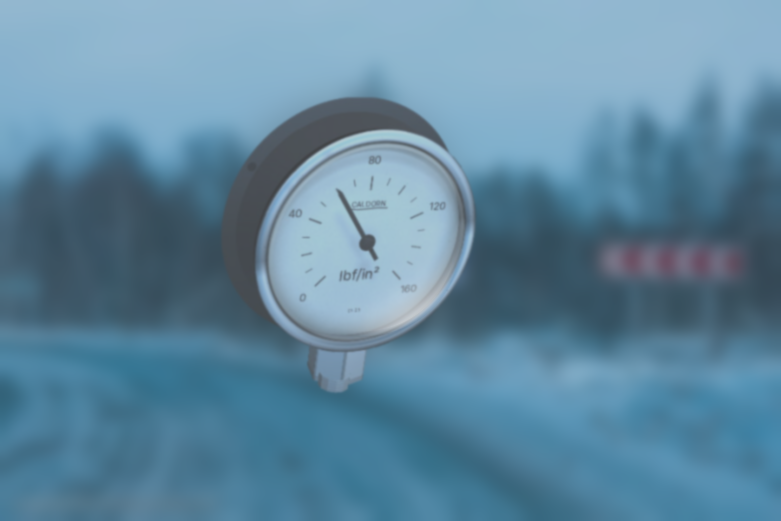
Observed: 60 psi
